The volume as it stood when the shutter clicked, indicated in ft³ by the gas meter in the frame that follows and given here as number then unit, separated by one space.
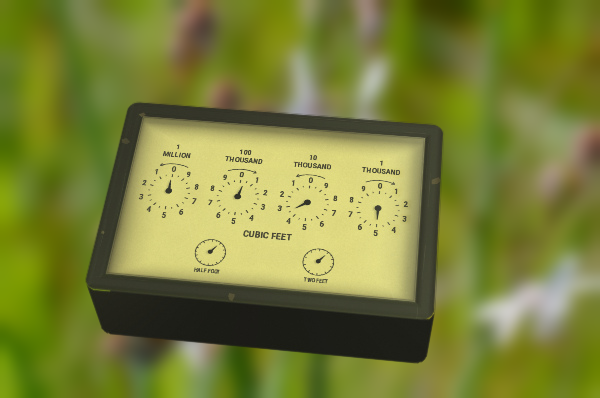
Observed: 3500 ft³
